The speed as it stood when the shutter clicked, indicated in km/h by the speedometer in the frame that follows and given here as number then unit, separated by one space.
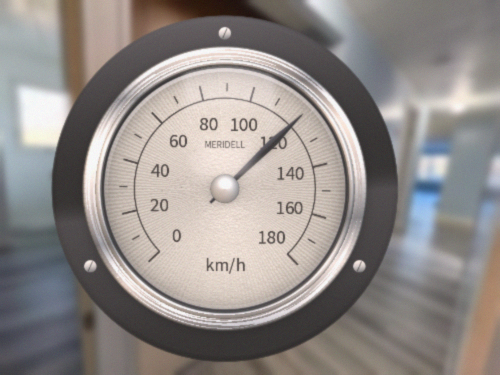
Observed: 120 km/h
